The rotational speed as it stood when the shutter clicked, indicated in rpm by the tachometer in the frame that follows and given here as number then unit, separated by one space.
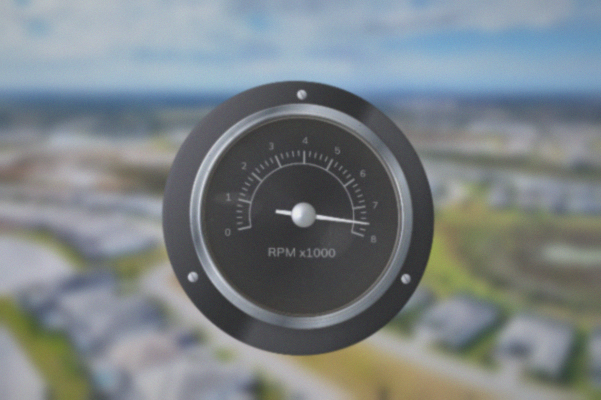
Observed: 7600 rpm
